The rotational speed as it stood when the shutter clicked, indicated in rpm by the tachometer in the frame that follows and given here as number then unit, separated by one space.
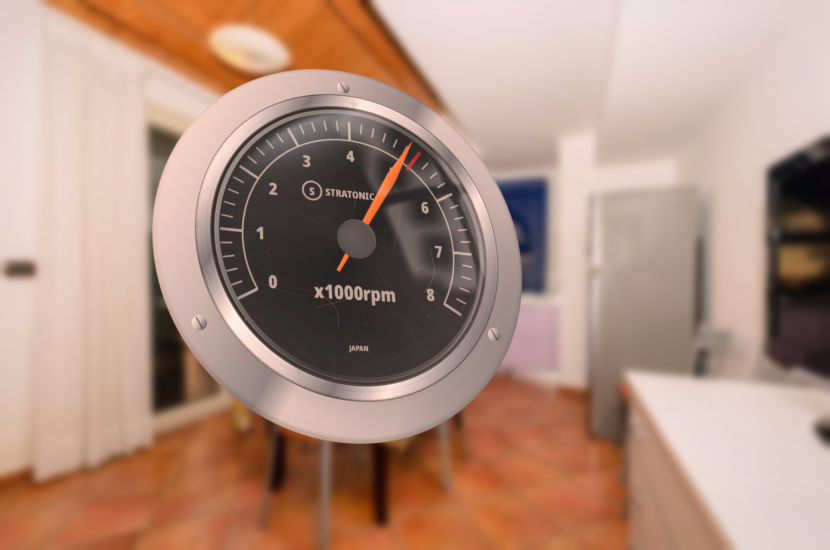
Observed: 5000 rpm
